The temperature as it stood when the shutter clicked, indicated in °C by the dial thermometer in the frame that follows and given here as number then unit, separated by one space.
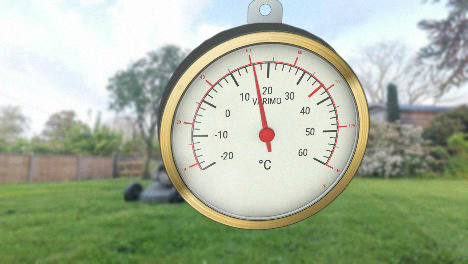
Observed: 16 °C
